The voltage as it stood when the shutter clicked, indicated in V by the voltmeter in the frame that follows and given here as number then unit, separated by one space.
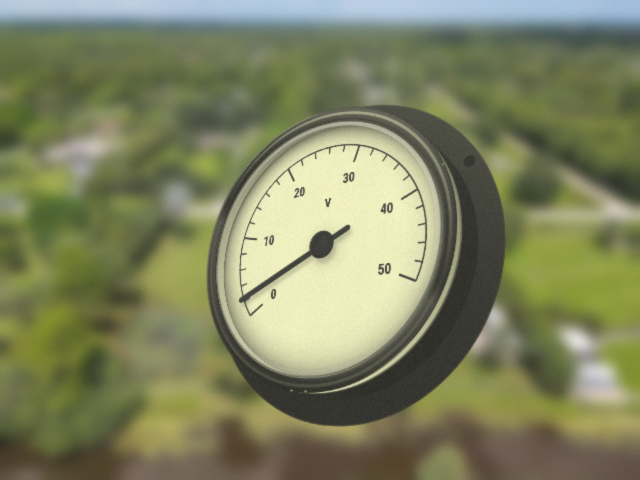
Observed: 2 V
